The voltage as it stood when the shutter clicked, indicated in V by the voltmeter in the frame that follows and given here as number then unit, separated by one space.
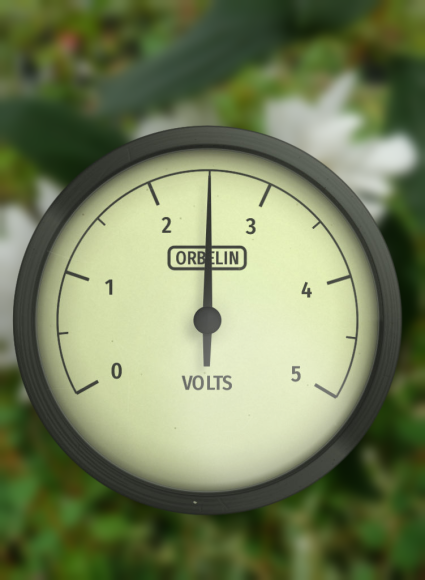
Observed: 2.5 V
